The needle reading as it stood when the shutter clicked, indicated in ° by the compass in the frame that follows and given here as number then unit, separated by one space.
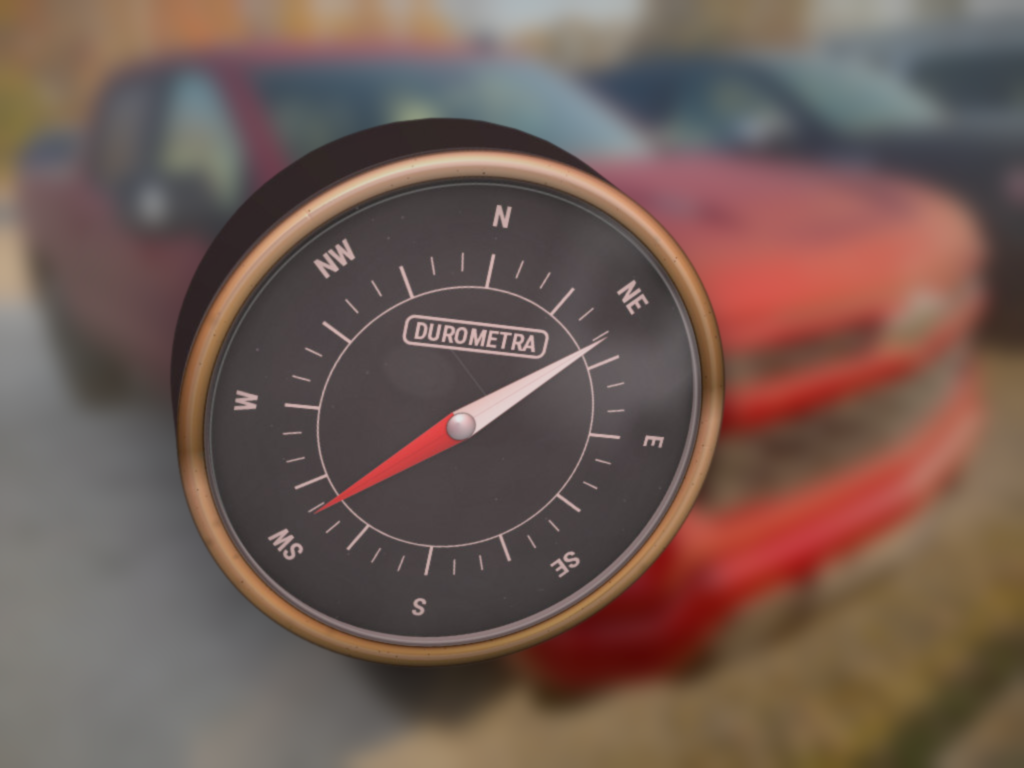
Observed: 230 °
